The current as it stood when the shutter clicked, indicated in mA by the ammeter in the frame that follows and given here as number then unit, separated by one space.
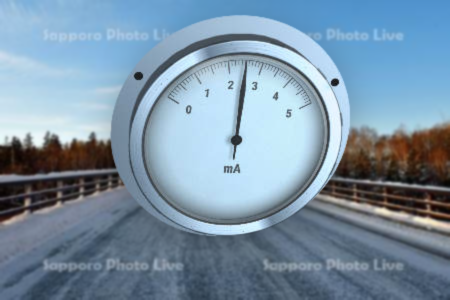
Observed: 2.5 mA
